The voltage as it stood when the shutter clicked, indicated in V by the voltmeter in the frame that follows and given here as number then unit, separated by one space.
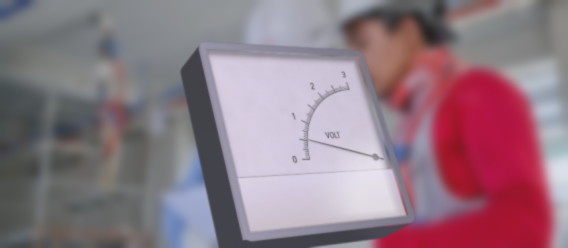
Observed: 0.5 V
